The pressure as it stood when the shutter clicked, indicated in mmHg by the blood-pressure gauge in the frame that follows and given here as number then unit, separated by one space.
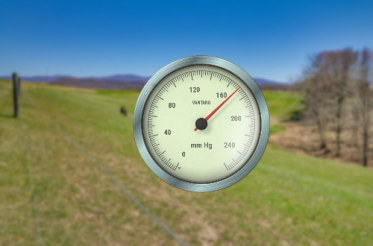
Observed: 170 mmHg
